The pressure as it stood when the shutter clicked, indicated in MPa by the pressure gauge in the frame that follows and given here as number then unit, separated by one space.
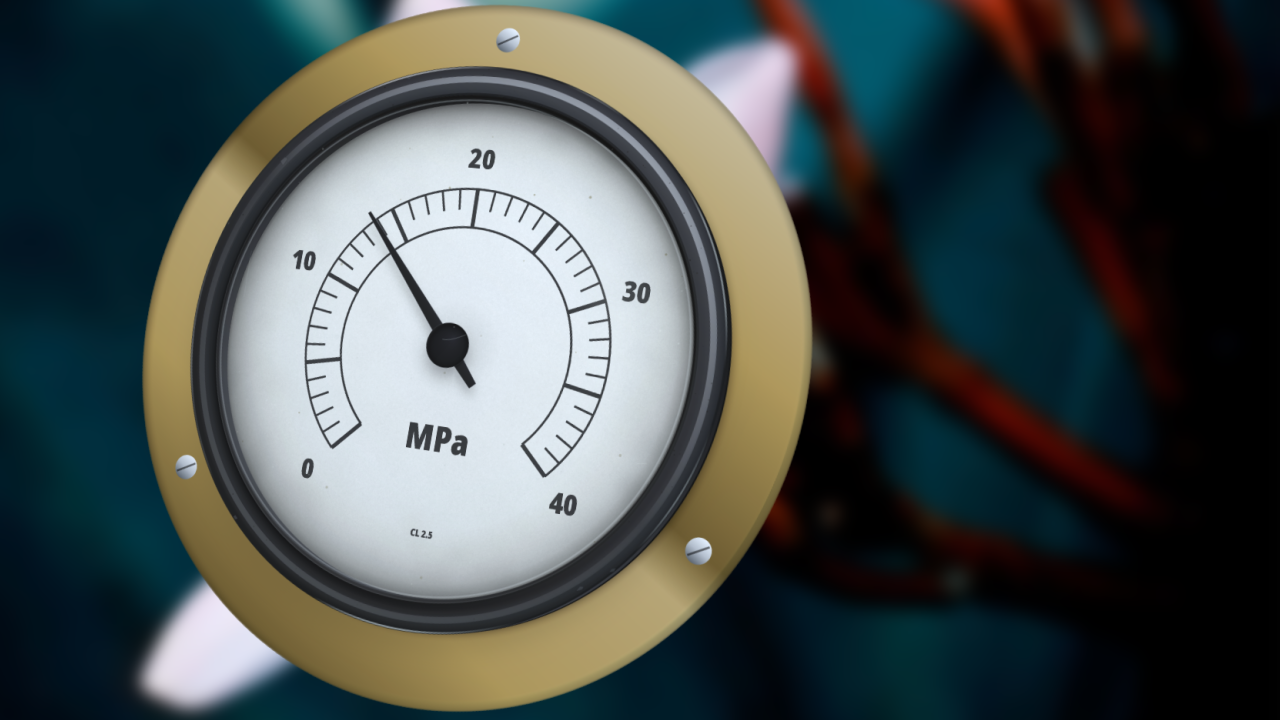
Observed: 14 MPa
